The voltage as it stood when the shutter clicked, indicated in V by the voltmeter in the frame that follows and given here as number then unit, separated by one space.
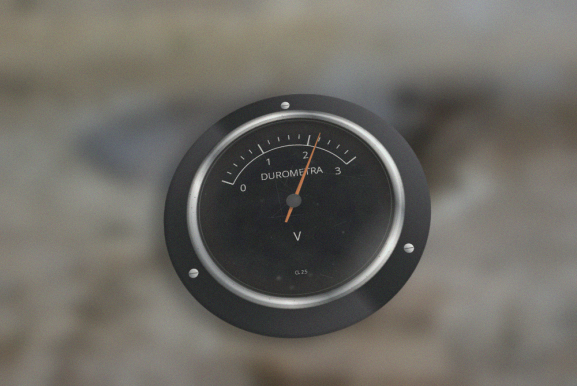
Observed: 2.2 V
